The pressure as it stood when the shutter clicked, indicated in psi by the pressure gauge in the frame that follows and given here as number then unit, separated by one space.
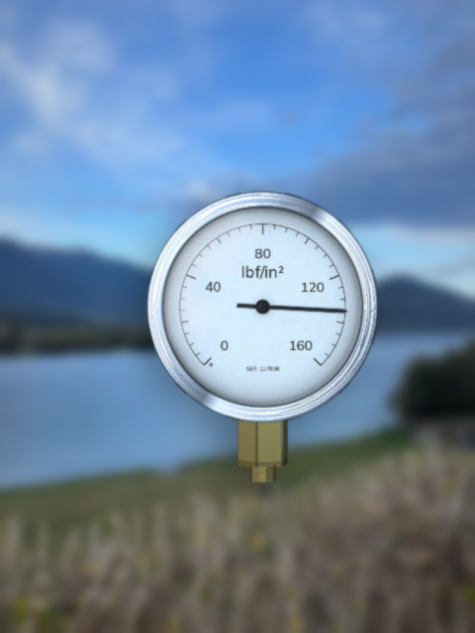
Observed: 135 psi
